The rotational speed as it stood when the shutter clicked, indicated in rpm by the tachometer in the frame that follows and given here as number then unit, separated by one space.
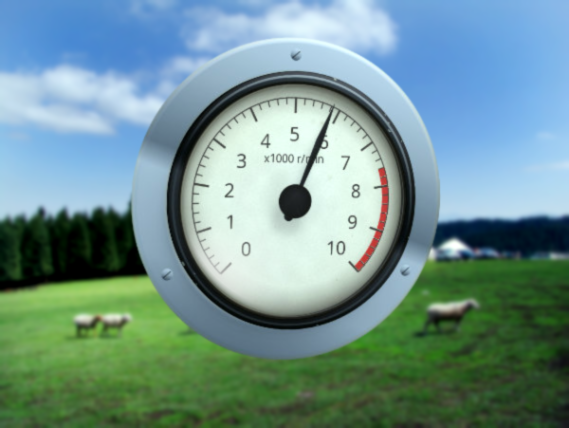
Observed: 5800 rpm
